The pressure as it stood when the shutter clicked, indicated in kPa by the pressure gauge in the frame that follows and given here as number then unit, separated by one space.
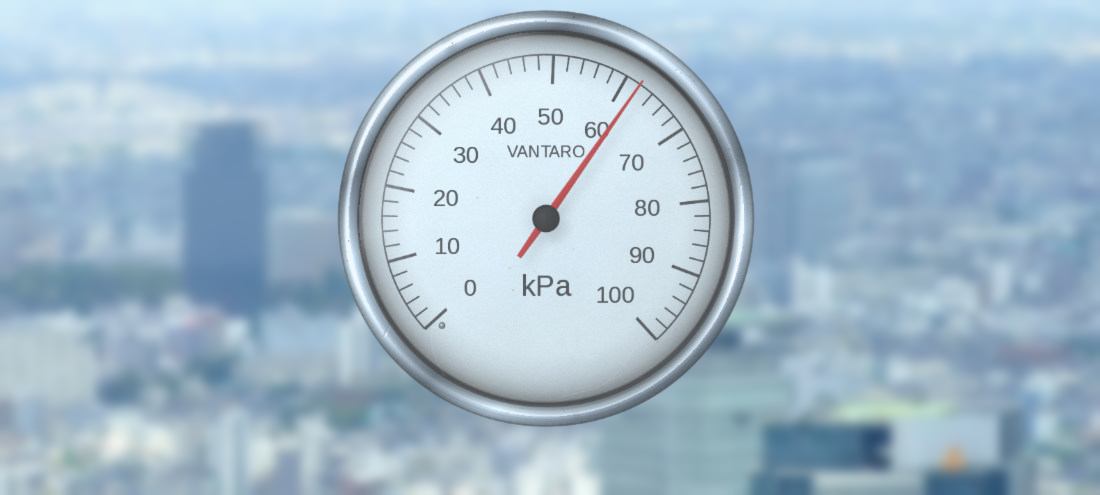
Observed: 62 kPa
